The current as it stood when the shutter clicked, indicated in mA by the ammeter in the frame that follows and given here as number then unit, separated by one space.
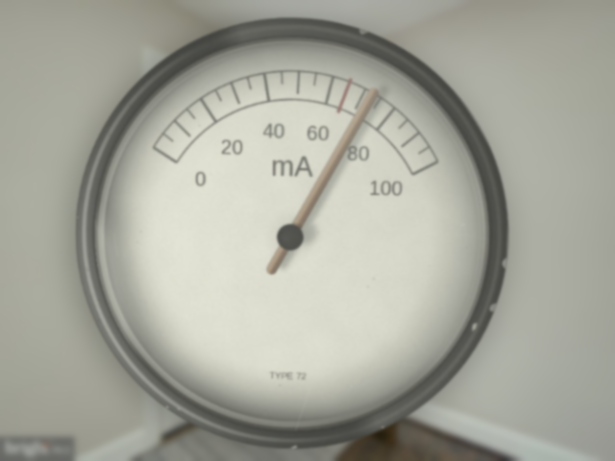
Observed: 72.5 mA
